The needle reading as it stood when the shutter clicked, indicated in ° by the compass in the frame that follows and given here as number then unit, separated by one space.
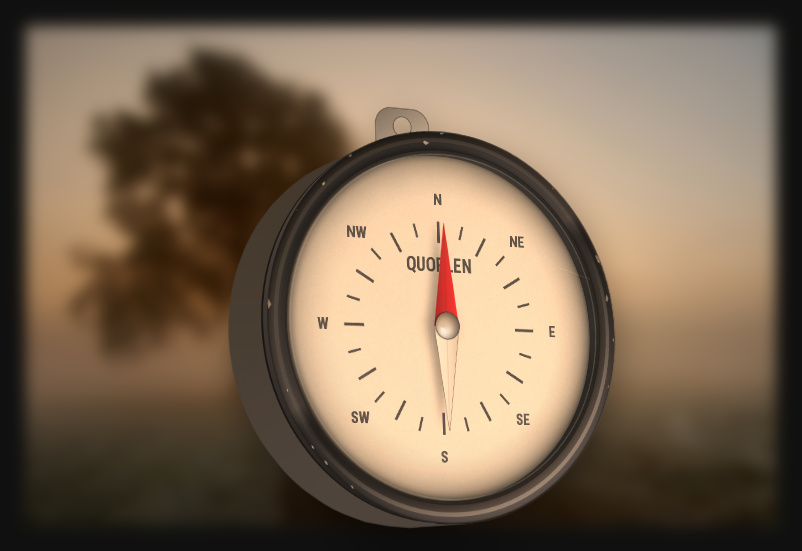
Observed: 0 °
